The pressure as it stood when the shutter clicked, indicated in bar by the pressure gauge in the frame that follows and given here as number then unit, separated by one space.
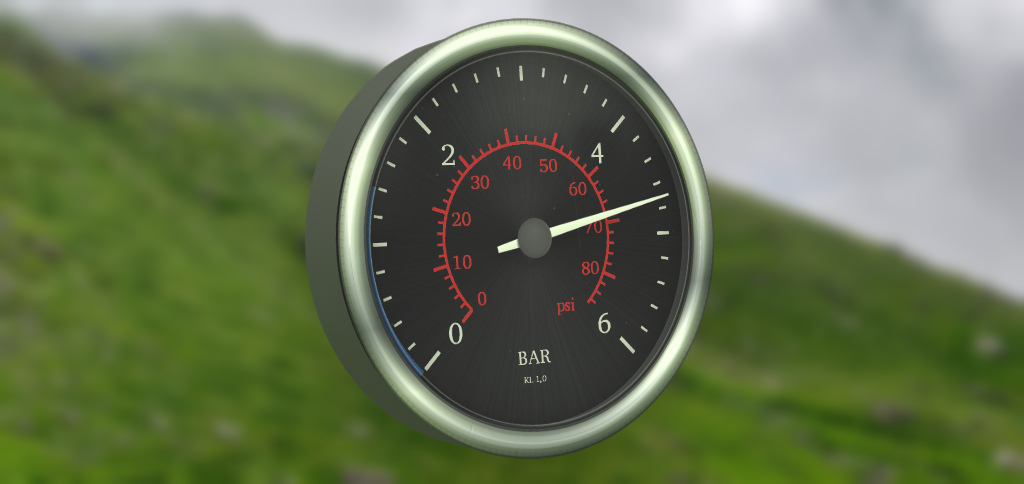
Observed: 4.7 bar
